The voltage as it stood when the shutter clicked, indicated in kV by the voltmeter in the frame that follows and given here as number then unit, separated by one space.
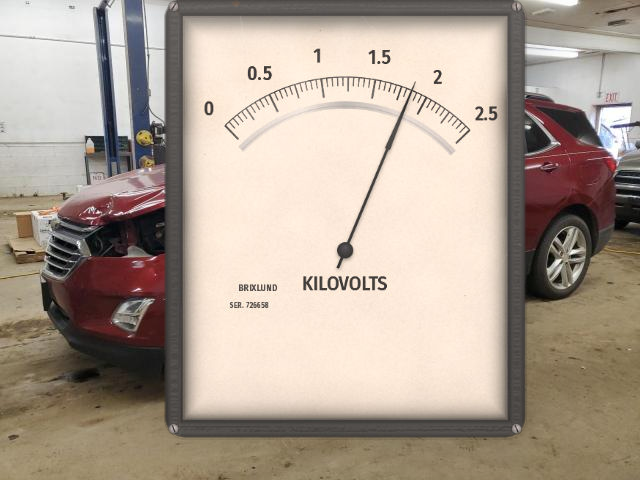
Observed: 1.85 kV
